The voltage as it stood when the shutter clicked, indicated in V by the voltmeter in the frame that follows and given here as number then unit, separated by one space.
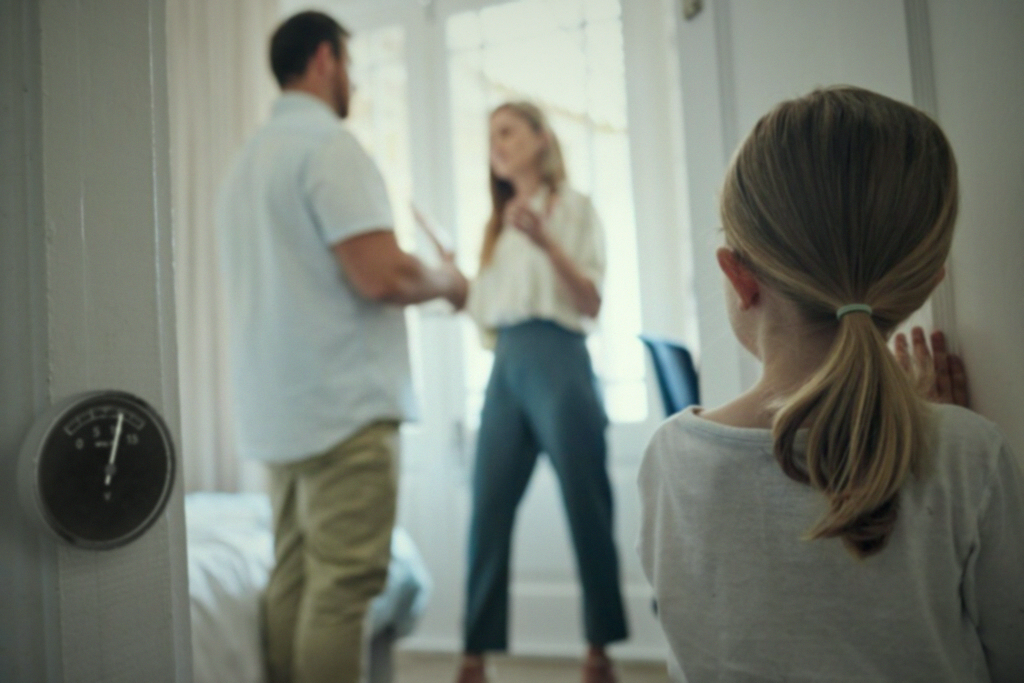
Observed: 10 V
